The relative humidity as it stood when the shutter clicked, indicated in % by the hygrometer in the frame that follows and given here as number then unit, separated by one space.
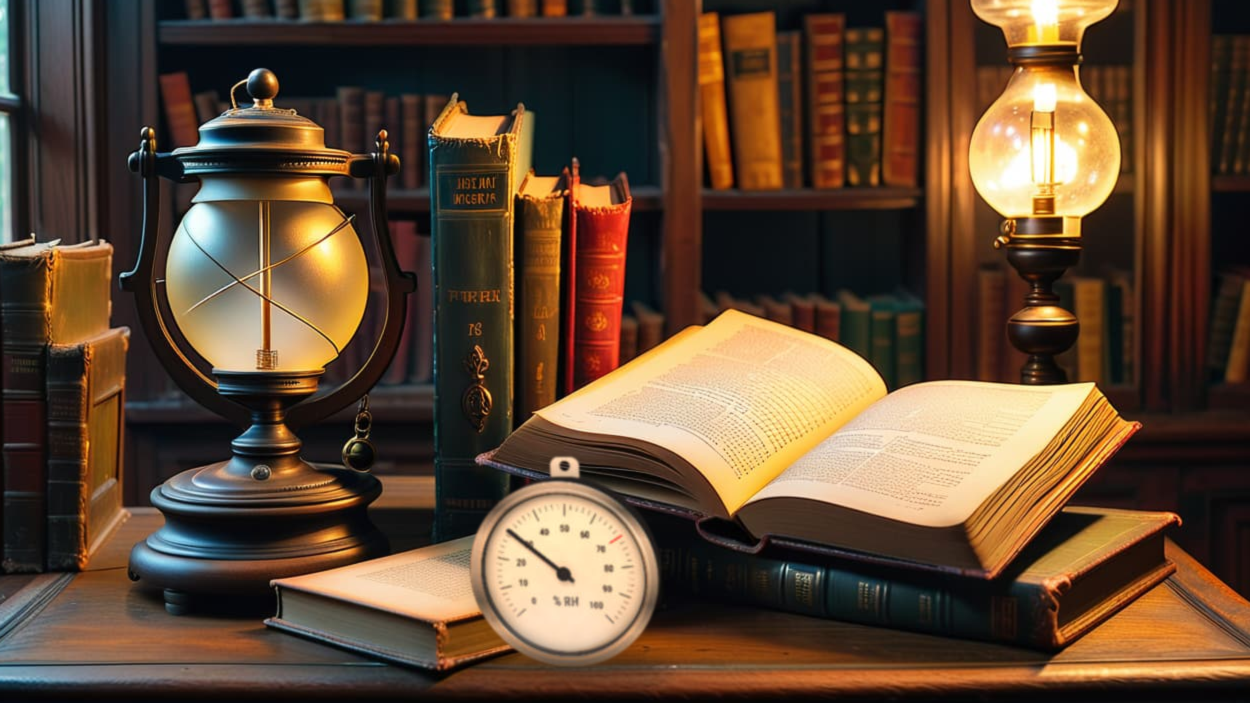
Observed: 30 %
